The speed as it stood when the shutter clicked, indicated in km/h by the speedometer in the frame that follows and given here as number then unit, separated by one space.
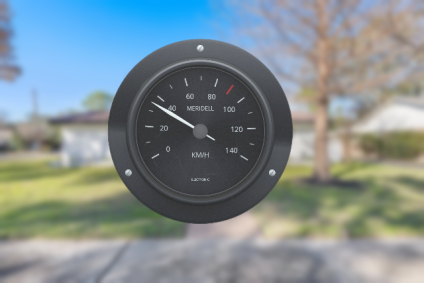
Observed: 35 km/h
